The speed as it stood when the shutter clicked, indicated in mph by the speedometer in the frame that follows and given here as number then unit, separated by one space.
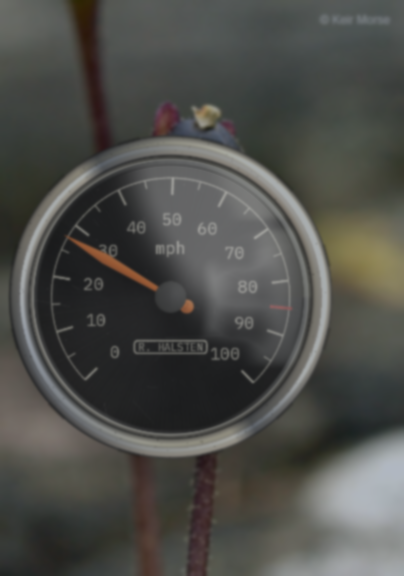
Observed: 27.5 mph
